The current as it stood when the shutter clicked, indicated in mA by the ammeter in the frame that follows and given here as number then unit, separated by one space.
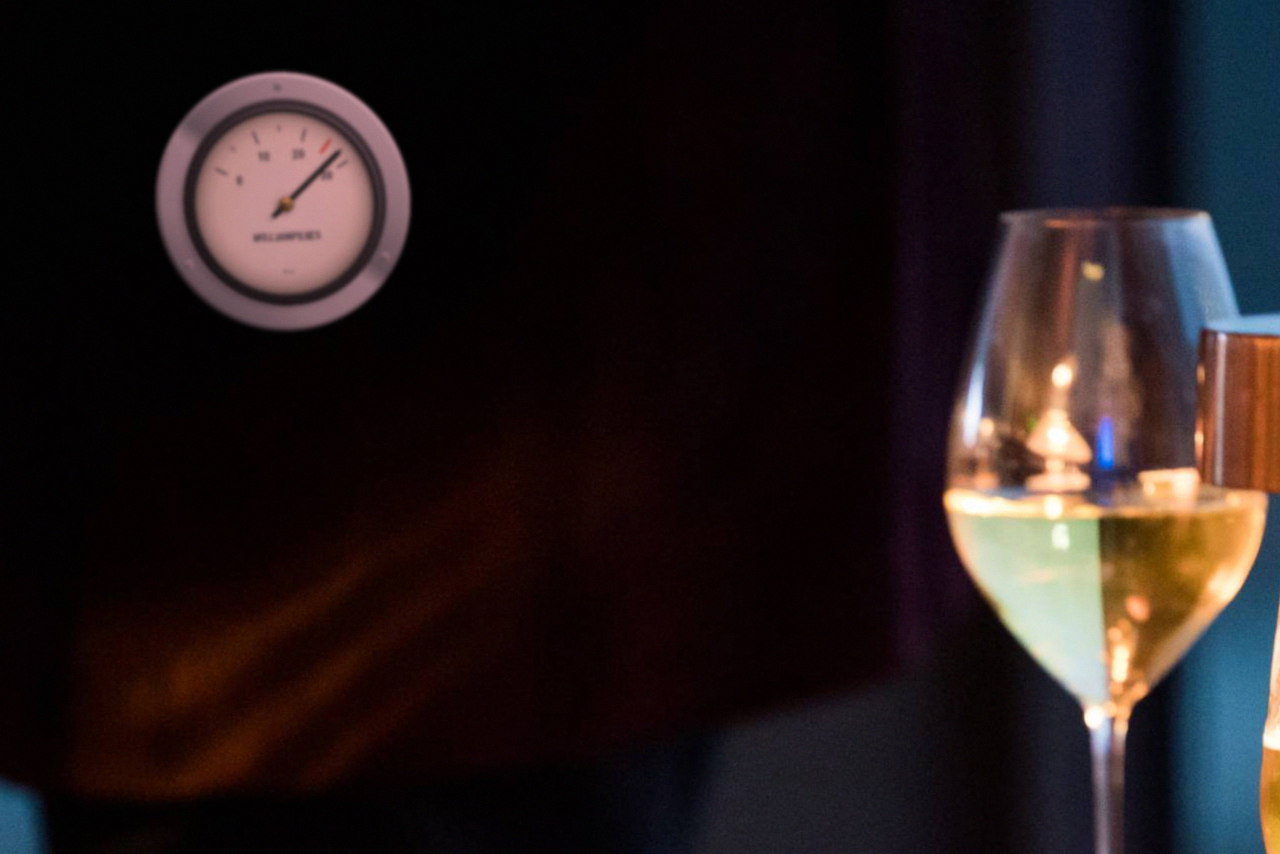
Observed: 27.5 mA
